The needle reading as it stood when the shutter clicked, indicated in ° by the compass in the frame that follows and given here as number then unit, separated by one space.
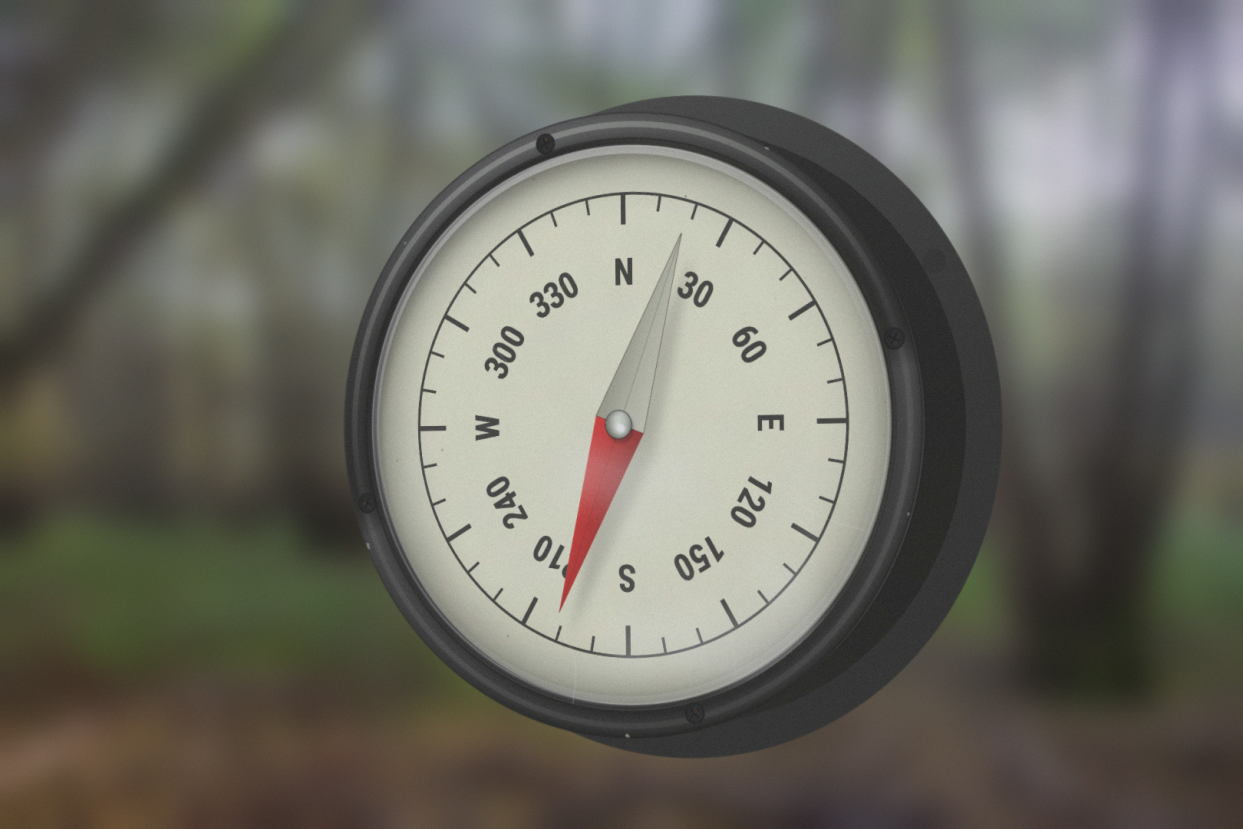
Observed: 200 °
